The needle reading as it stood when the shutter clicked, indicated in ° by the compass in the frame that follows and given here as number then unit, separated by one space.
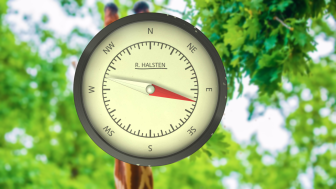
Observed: 105 °
